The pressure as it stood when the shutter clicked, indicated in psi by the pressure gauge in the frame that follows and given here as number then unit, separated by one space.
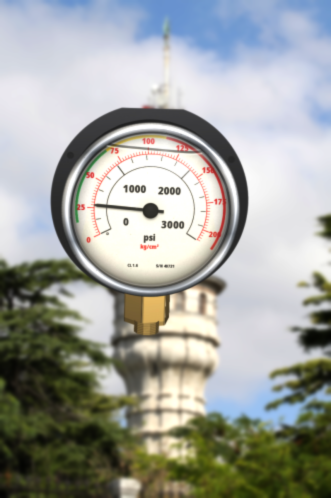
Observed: 400 psi
